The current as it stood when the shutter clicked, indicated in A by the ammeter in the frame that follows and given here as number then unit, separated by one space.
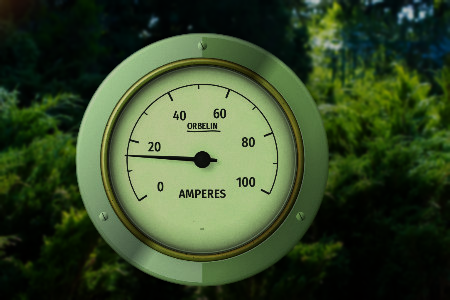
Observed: 15 A
